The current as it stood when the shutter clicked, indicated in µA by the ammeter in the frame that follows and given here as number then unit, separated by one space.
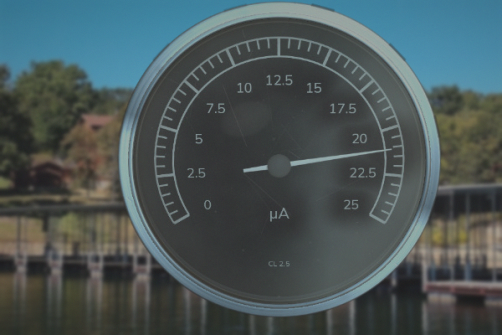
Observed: 21 µA
